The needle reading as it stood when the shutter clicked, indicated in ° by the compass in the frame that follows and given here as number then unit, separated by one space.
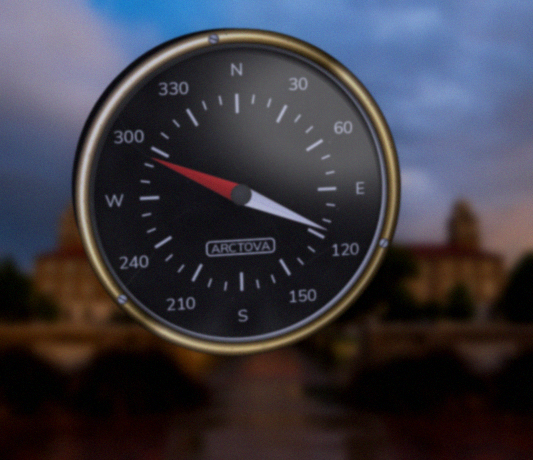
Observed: 295 °
